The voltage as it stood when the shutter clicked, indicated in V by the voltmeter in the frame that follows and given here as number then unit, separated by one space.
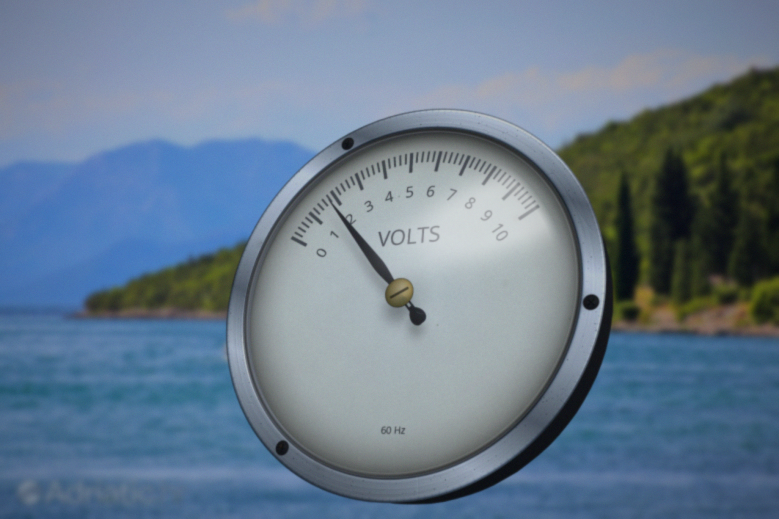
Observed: 1.8 V
